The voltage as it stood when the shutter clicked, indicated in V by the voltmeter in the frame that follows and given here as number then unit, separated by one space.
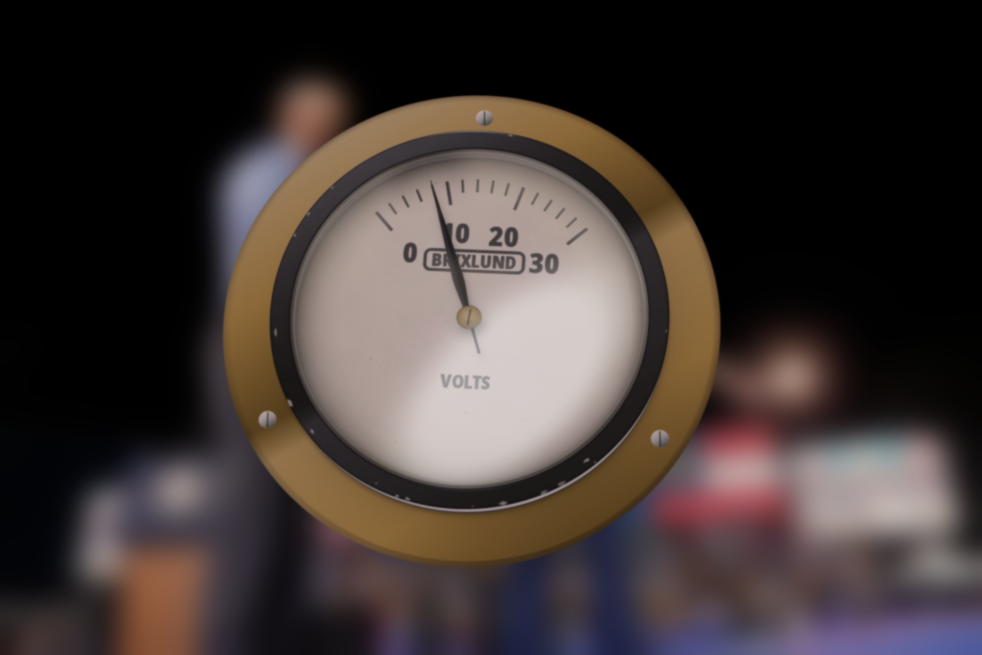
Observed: 8 V
